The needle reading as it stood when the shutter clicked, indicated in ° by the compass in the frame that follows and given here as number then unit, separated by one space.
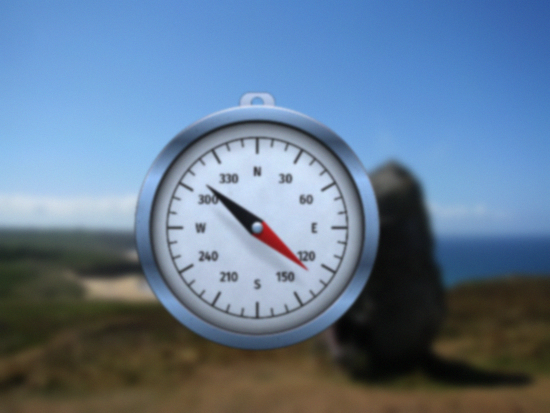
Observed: 130 °
